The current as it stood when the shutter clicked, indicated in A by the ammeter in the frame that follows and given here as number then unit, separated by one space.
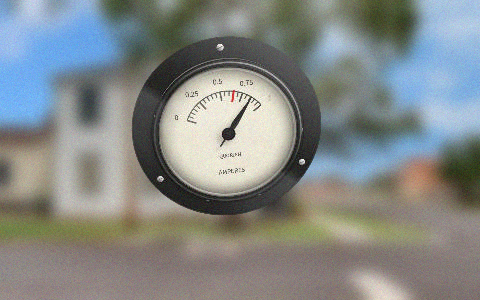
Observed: 0.85 A
